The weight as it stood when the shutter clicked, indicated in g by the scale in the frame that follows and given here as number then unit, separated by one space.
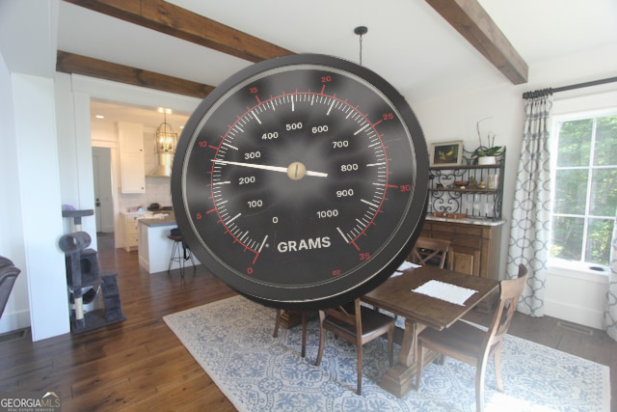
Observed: 250 g
